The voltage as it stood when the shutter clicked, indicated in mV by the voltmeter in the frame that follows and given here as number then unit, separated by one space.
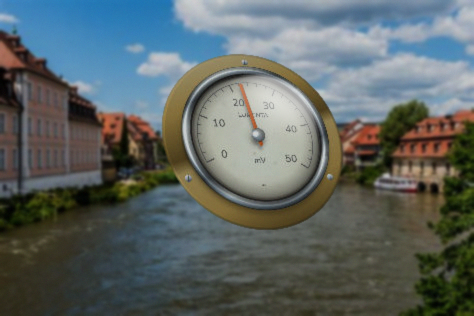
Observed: 22 mV
